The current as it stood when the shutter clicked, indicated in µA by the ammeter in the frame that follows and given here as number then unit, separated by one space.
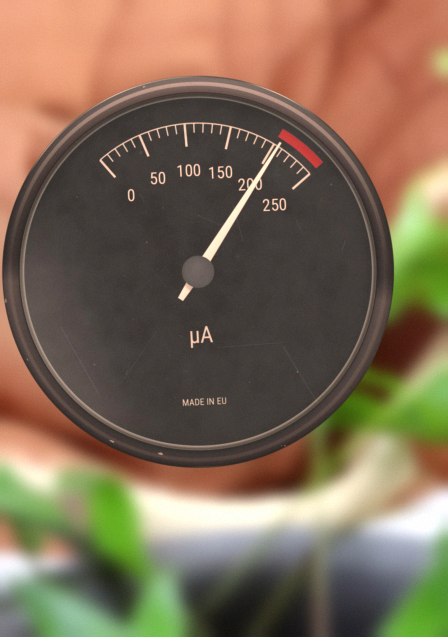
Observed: 205 µA
